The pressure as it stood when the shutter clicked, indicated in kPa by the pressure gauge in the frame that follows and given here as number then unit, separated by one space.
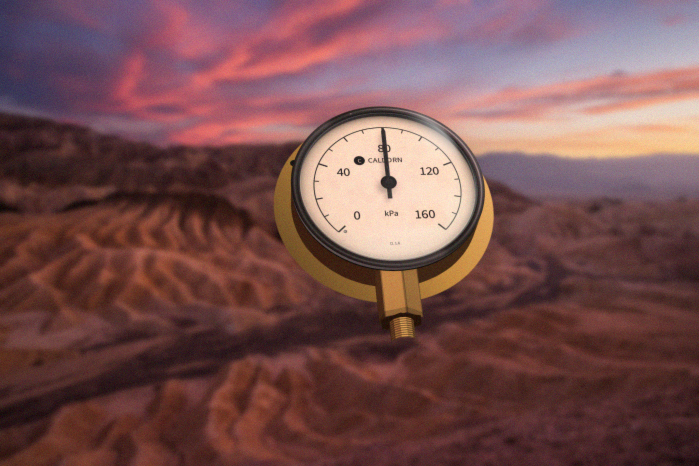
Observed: 80 kPa
